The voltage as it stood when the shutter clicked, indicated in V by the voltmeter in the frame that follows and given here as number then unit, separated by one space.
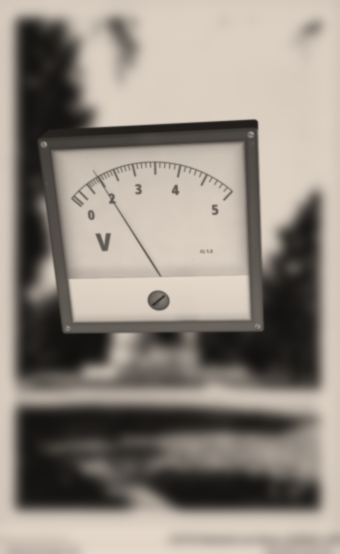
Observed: 2 V
